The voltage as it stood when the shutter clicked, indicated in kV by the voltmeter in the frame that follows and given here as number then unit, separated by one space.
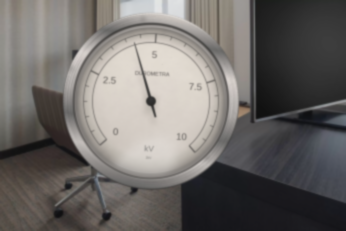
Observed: 4.25 kV
